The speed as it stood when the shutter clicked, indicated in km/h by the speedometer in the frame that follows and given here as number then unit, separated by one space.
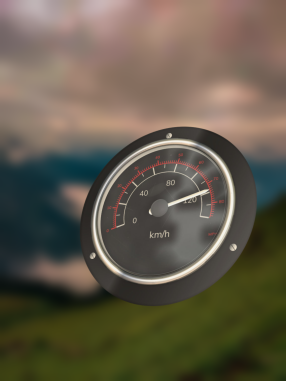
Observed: 120 km/h
